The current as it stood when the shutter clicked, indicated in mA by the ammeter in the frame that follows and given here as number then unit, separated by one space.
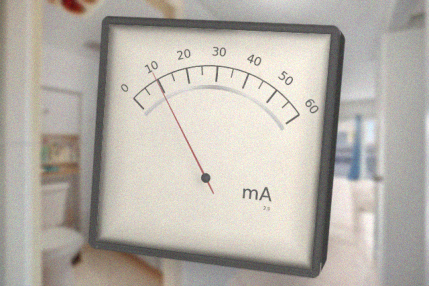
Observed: 10 mA
